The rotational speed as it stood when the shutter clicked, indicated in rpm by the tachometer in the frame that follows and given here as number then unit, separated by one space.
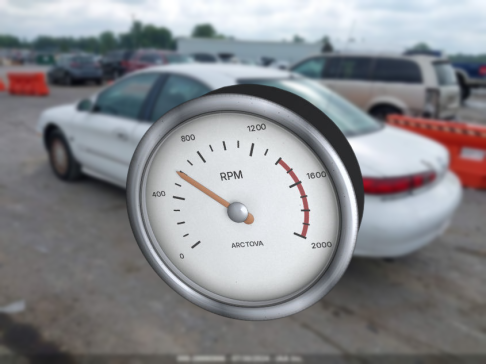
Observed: 600 rpm
